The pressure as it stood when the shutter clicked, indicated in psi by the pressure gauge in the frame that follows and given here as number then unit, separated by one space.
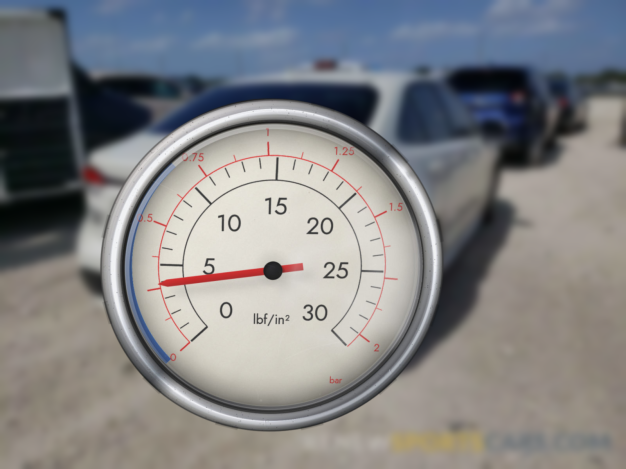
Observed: 4 psi
